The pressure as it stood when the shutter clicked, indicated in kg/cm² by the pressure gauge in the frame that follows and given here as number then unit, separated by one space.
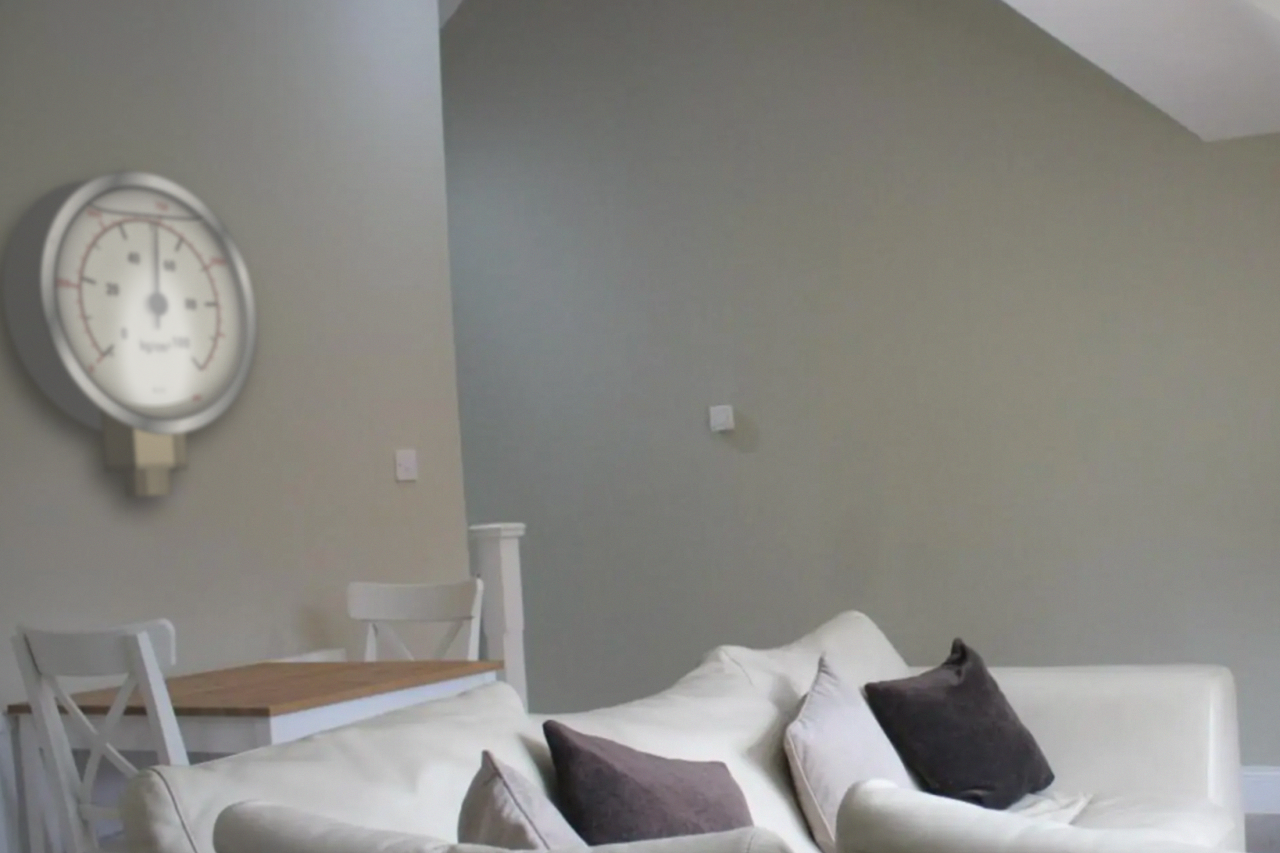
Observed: 50 kg/cm²
